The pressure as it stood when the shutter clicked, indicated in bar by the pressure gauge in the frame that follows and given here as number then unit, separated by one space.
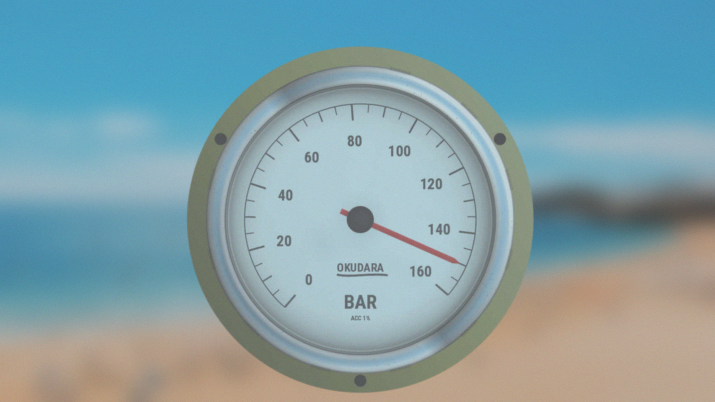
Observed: 150 bar
